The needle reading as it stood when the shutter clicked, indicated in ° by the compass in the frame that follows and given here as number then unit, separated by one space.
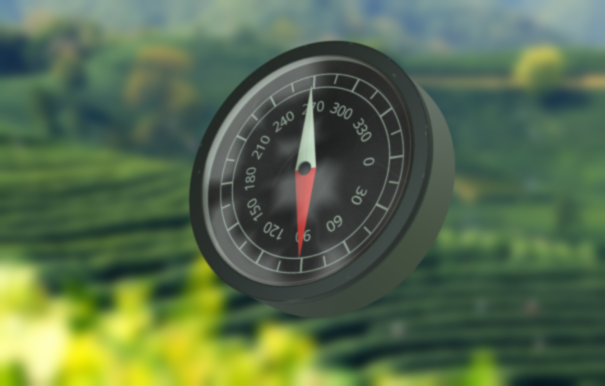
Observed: 90 °
